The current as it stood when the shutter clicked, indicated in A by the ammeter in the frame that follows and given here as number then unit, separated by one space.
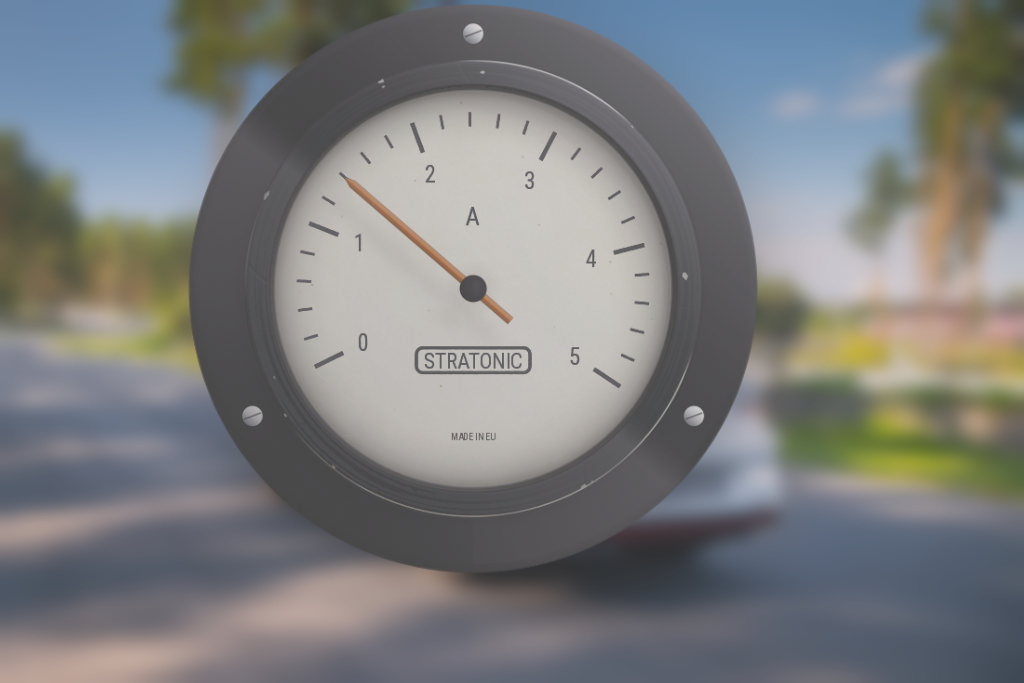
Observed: 1.4 A
